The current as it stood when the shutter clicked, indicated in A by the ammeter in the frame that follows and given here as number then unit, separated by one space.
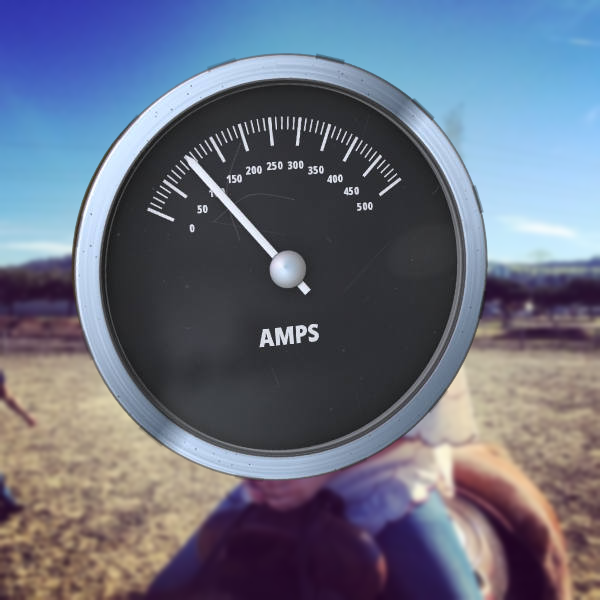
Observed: 100 A
